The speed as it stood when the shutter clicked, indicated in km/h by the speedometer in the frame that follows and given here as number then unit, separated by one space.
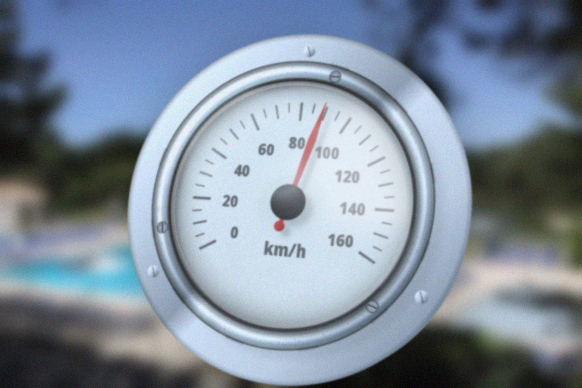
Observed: 90 km/h
